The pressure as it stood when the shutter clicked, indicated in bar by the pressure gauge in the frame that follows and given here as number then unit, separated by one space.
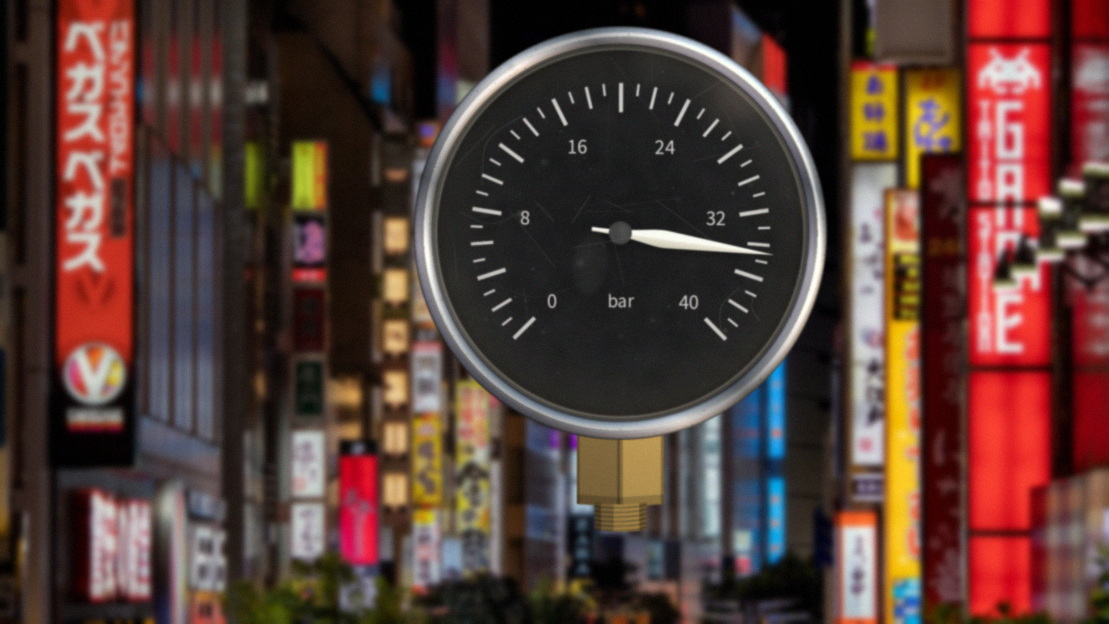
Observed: 34.5 bar
